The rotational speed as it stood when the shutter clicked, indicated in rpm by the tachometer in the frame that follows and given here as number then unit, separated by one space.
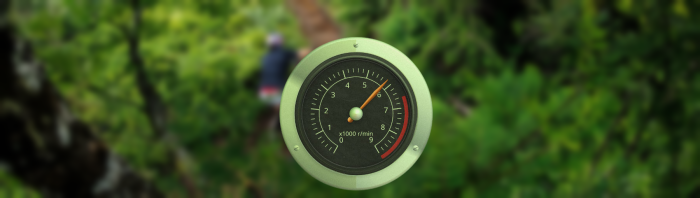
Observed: 5800 rpm
